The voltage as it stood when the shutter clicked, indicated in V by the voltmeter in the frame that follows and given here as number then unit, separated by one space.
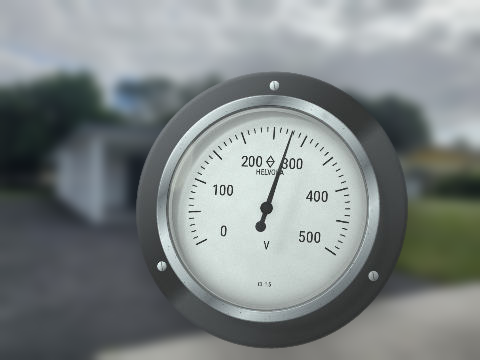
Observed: 280 V
